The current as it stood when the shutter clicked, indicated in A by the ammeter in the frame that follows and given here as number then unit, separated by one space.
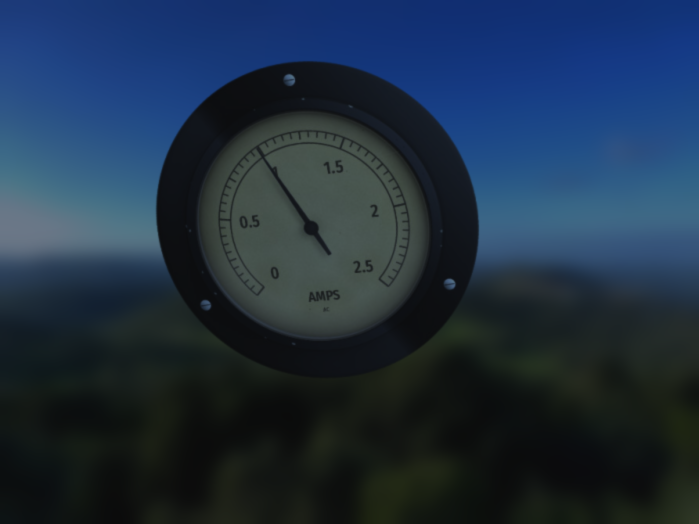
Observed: 1 A
